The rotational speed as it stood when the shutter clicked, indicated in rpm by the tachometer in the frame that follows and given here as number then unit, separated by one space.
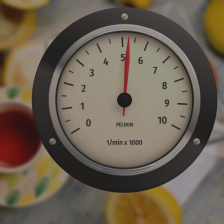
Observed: 5250 rpm
